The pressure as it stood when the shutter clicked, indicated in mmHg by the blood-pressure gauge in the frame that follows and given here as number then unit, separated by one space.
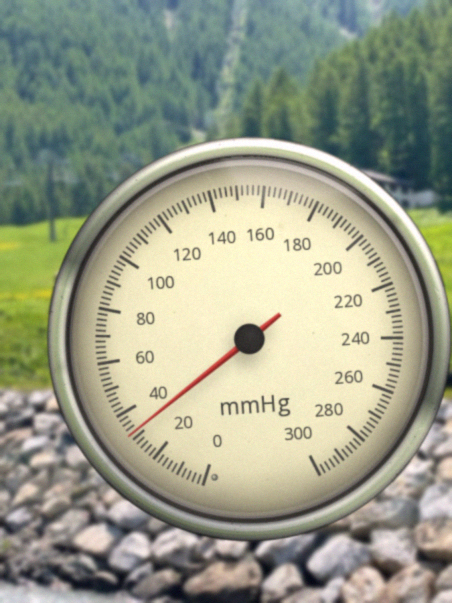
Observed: 32 mmHg
